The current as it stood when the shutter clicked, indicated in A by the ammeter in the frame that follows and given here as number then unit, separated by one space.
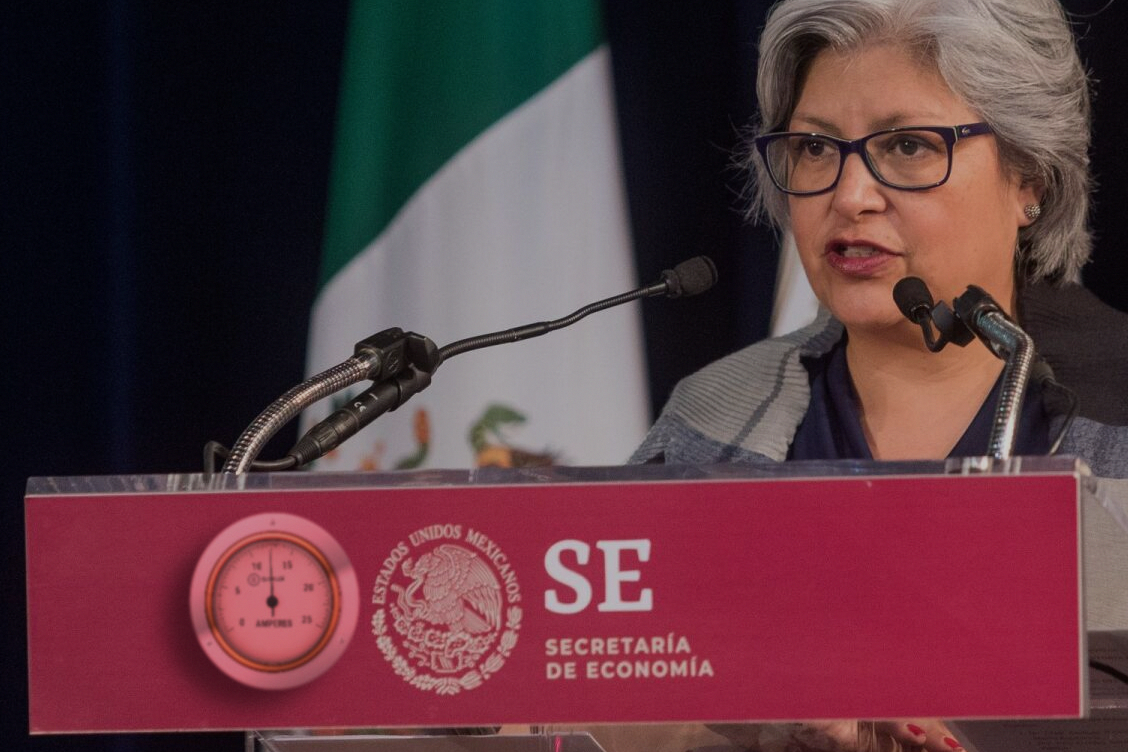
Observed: 12.5 A
